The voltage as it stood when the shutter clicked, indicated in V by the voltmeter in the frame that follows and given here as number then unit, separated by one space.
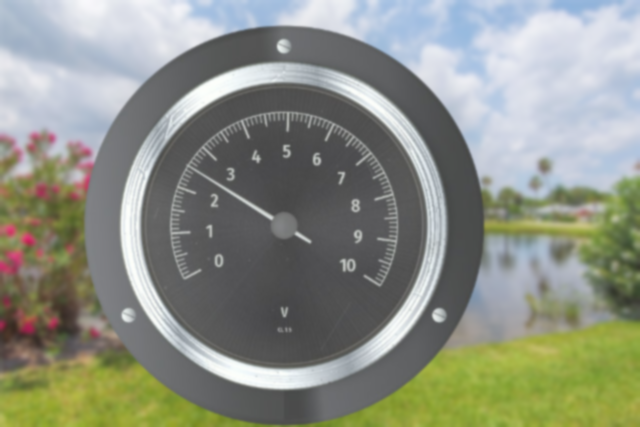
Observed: 2.5 V
